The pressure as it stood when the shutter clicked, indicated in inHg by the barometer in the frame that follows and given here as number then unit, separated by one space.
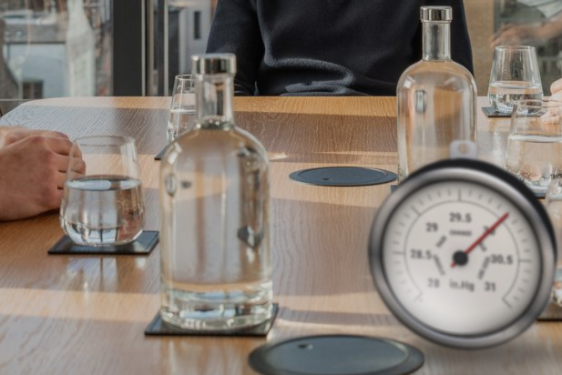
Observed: 30 inHg
